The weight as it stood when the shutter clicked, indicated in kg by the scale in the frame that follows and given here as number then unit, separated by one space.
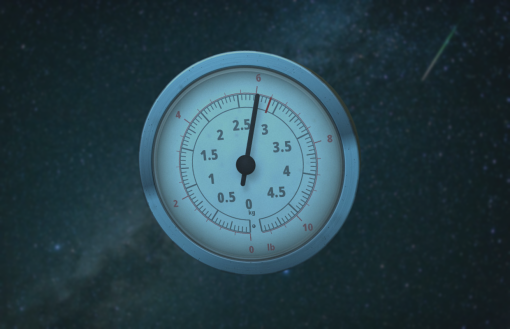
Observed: 2.75 kg
